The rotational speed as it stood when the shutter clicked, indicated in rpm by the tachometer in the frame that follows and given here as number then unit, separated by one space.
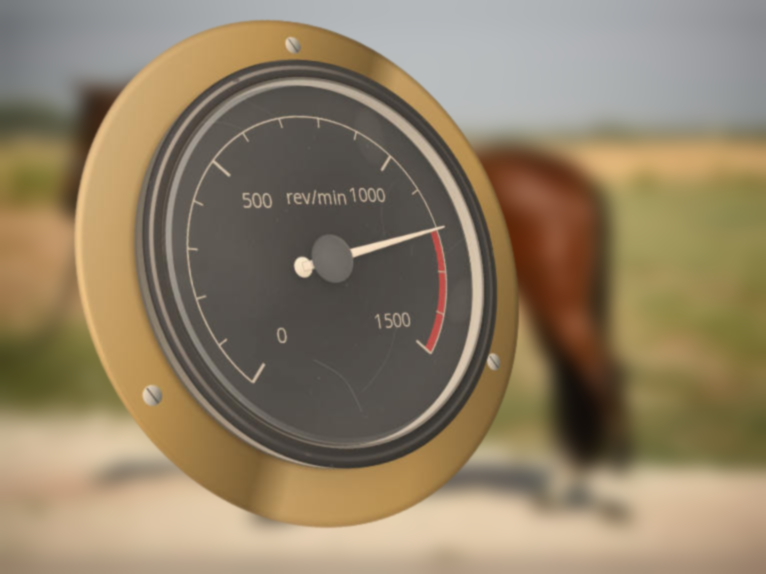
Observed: 1200 rpm
